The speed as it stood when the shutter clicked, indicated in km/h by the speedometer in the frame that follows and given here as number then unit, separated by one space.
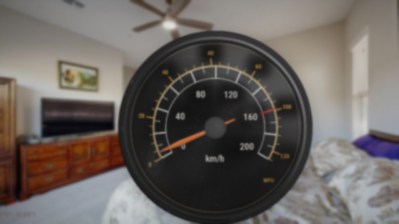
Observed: 5 km/h
